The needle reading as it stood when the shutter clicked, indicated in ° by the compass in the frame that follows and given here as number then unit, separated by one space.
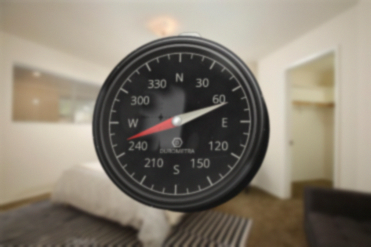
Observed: 250 °
